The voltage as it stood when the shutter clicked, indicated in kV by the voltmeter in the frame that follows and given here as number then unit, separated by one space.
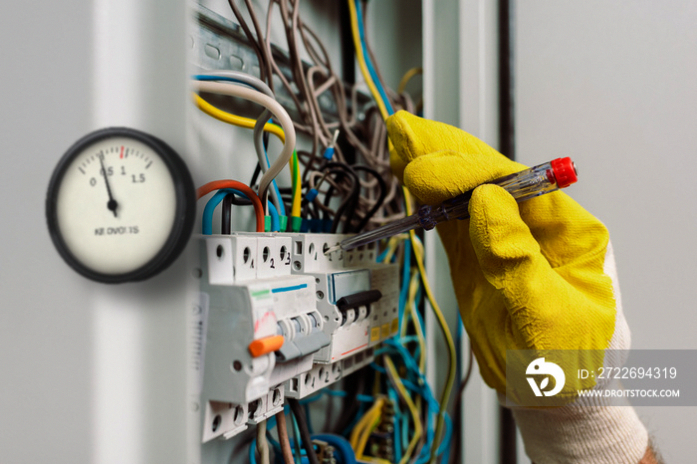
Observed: 0.5 kV
